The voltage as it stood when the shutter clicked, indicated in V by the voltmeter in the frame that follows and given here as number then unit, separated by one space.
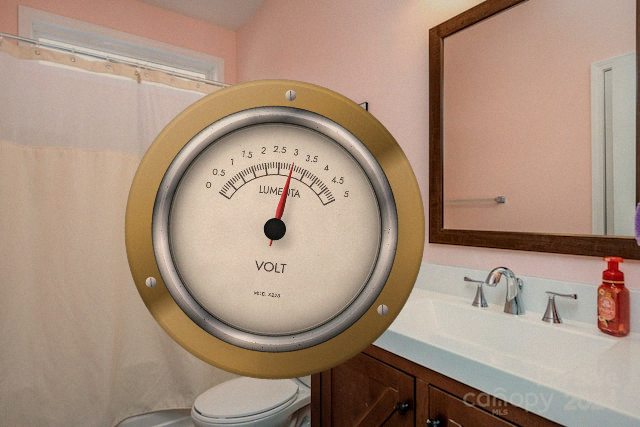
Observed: 3 V
